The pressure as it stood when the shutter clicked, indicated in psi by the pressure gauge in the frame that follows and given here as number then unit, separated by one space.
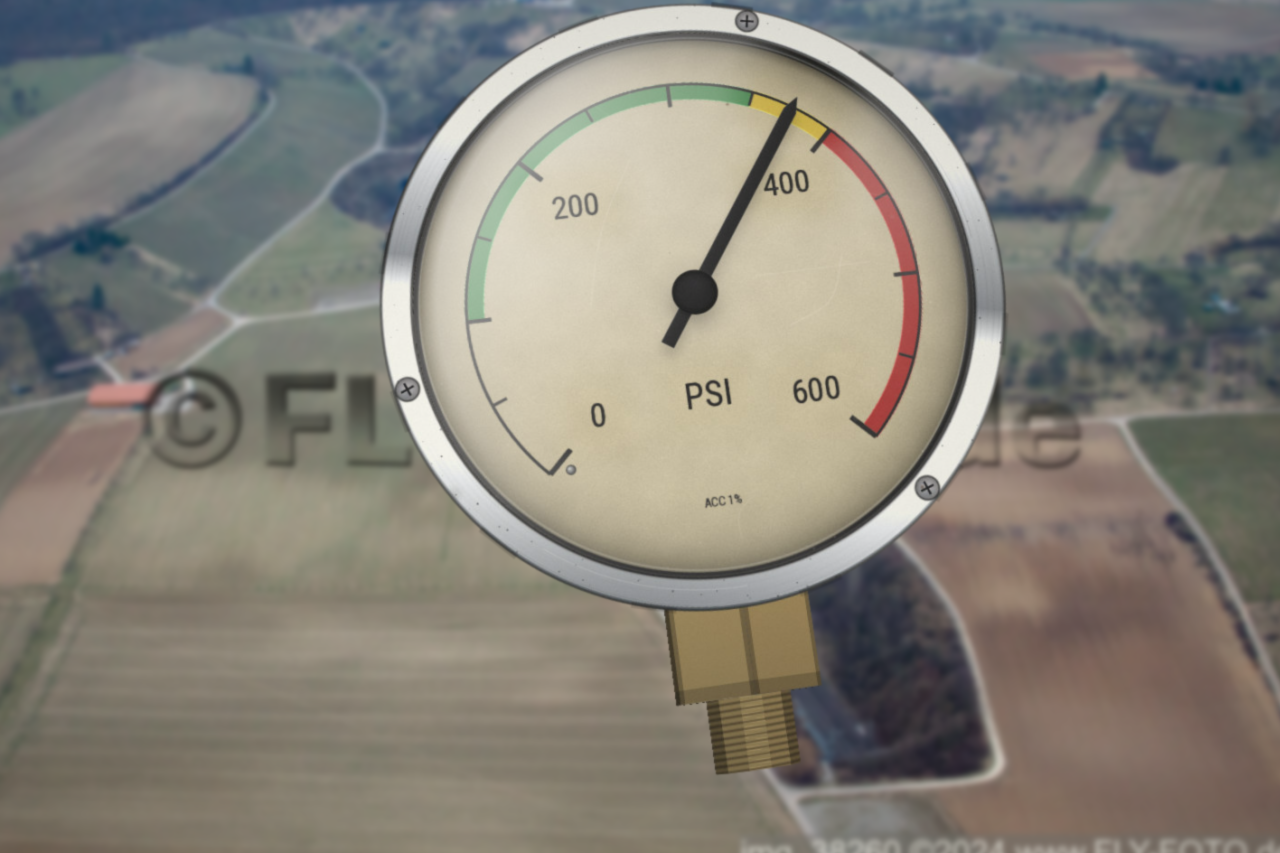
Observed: 375 psi
